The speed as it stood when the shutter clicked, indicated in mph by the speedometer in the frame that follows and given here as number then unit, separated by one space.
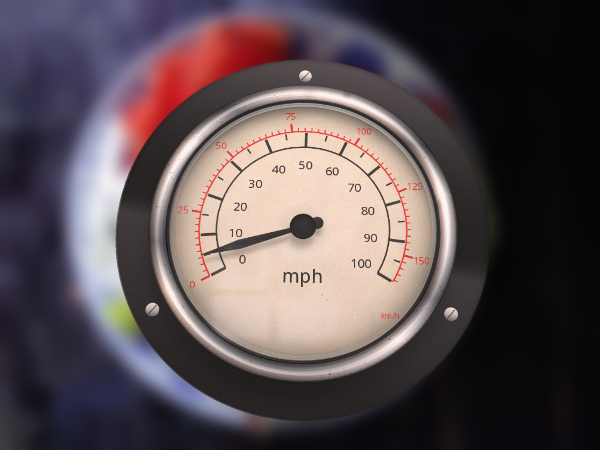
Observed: 5 mph
